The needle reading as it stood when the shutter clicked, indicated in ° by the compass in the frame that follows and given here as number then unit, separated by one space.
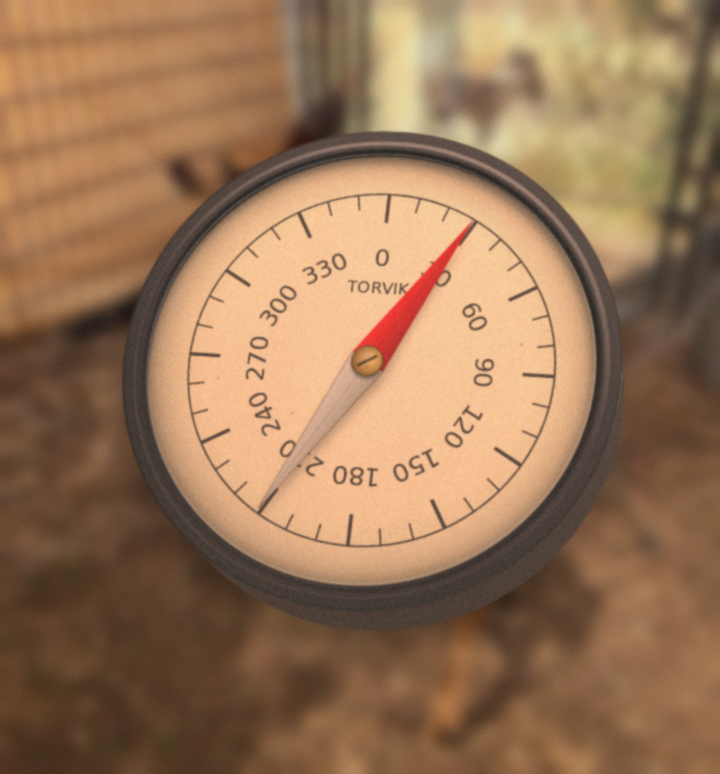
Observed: 30 °
